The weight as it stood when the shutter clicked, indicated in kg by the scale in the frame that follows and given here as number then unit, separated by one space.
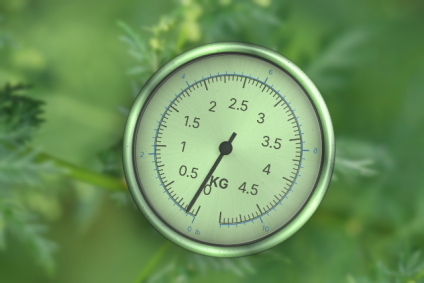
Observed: 0.1 kg
